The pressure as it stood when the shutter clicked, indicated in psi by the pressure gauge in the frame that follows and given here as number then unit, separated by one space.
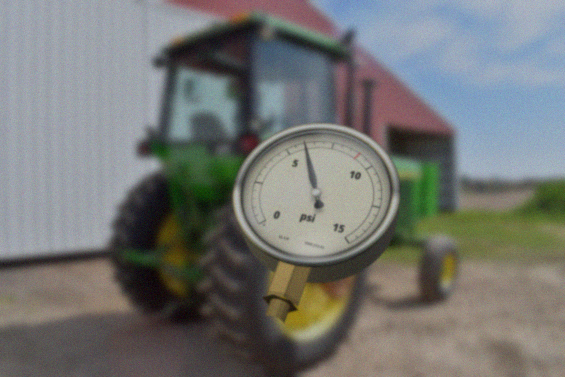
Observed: 6 psi
